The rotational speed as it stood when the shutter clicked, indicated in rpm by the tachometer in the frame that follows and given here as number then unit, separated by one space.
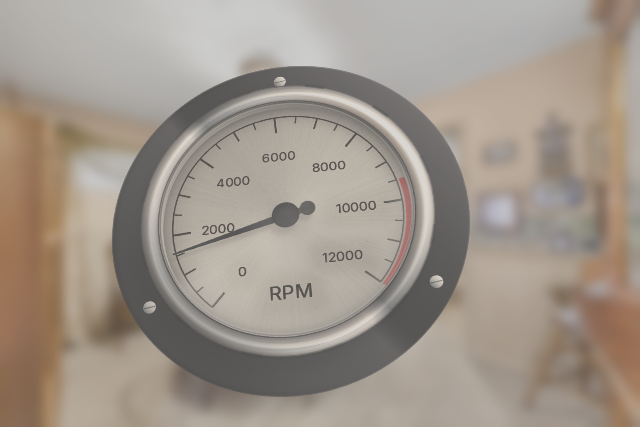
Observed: 1500 rpm
